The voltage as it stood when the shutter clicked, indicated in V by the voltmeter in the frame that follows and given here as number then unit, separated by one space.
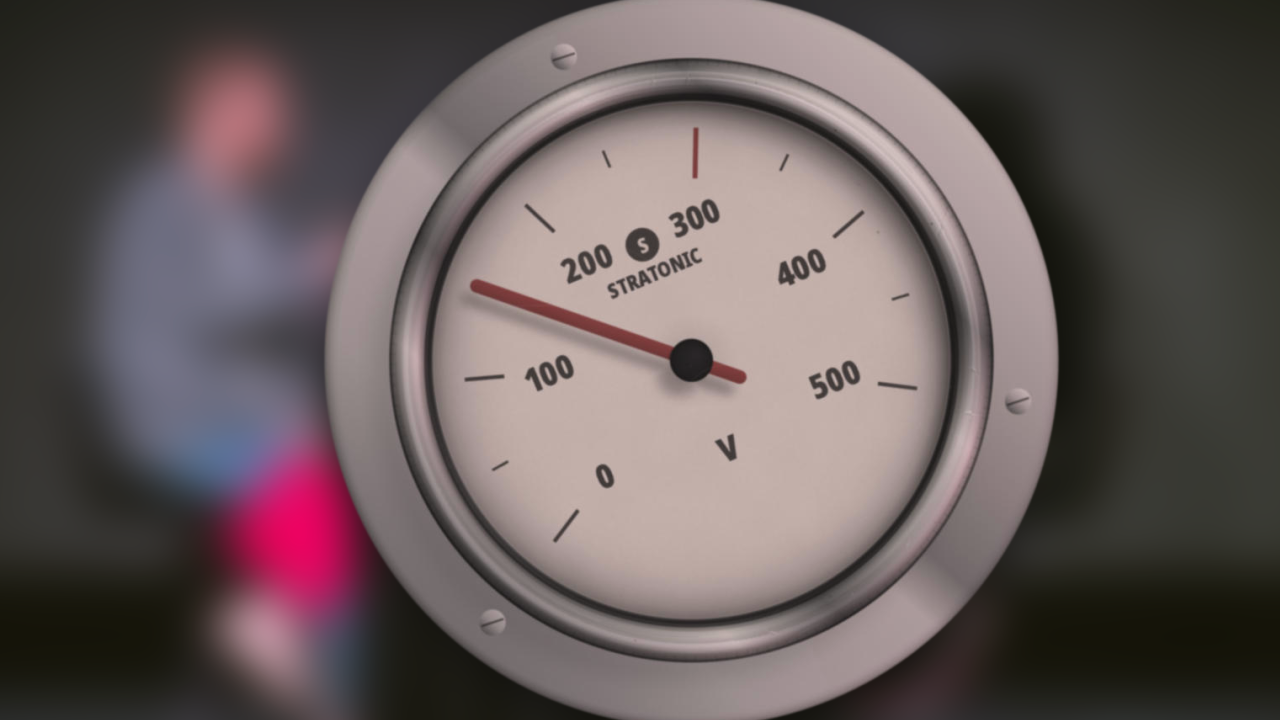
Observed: 150 V
